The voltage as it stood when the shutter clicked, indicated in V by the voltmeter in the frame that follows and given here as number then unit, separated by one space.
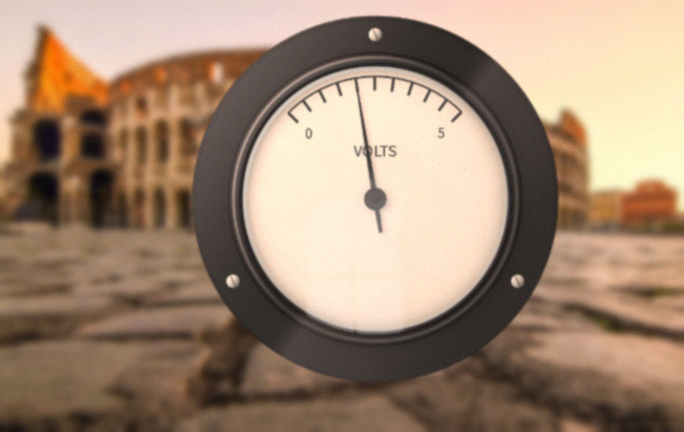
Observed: 2 V
